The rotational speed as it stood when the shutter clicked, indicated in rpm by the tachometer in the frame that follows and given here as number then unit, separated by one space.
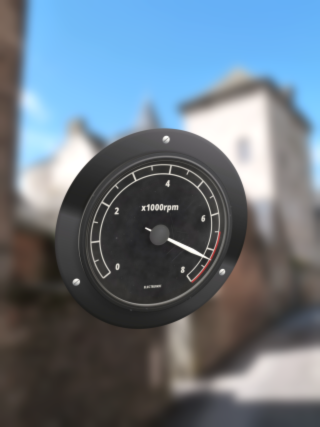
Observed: 7250 rpm
